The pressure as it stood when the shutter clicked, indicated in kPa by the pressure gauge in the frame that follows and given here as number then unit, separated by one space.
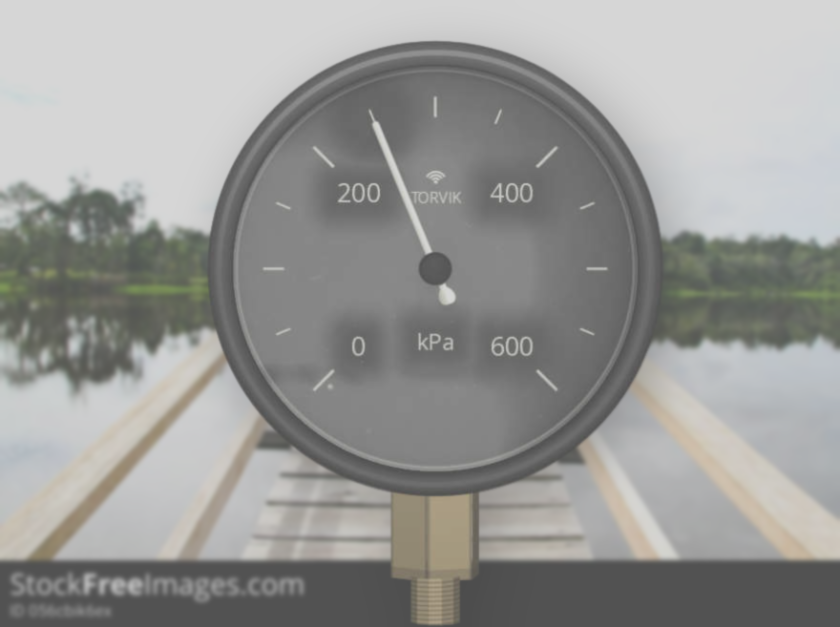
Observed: 250 kPa
